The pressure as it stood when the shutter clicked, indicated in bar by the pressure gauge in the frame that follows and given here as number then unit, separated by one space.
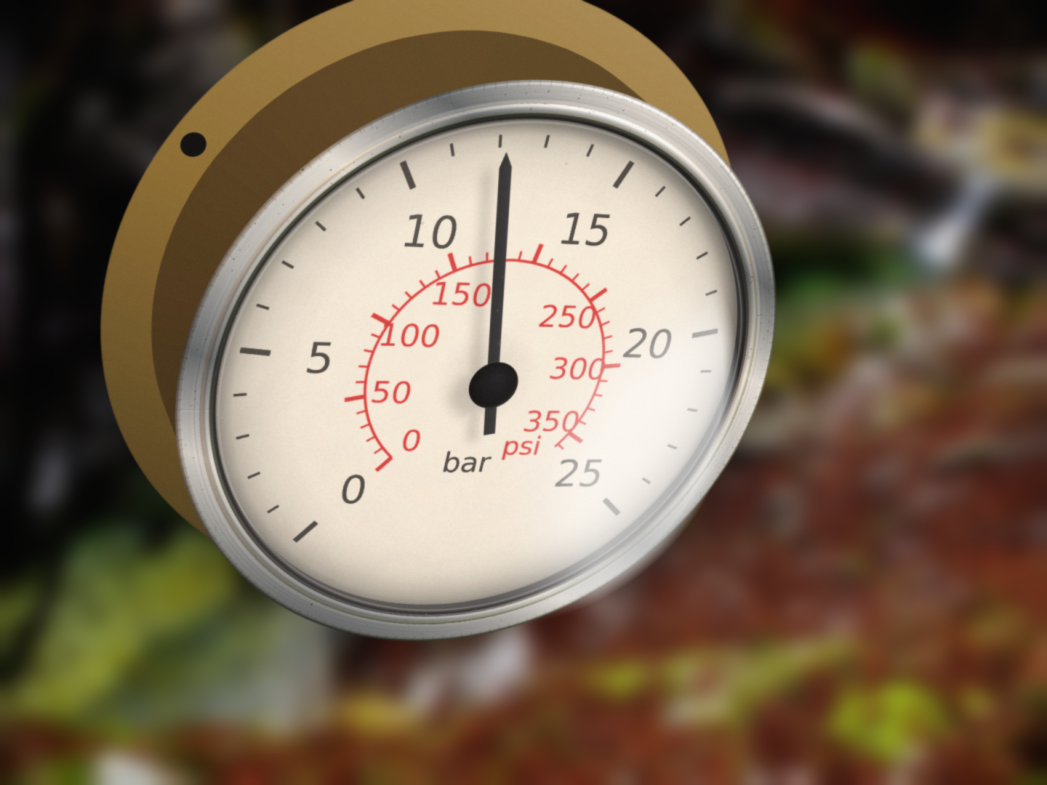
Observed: 12 bar
